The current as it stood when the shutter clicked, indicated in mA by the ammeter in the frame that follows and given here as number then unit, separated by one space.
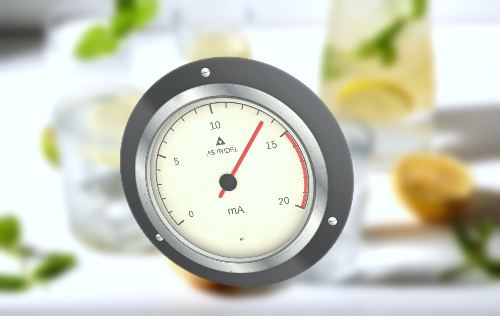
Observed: 13.5 mA
